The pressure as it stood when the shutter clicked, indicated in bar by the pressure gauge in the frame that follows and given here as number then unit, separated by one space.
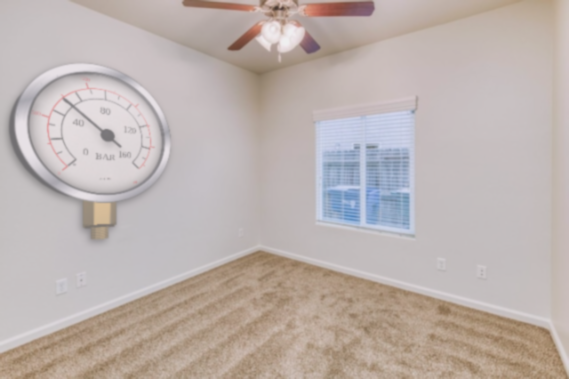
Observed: 50 bar
